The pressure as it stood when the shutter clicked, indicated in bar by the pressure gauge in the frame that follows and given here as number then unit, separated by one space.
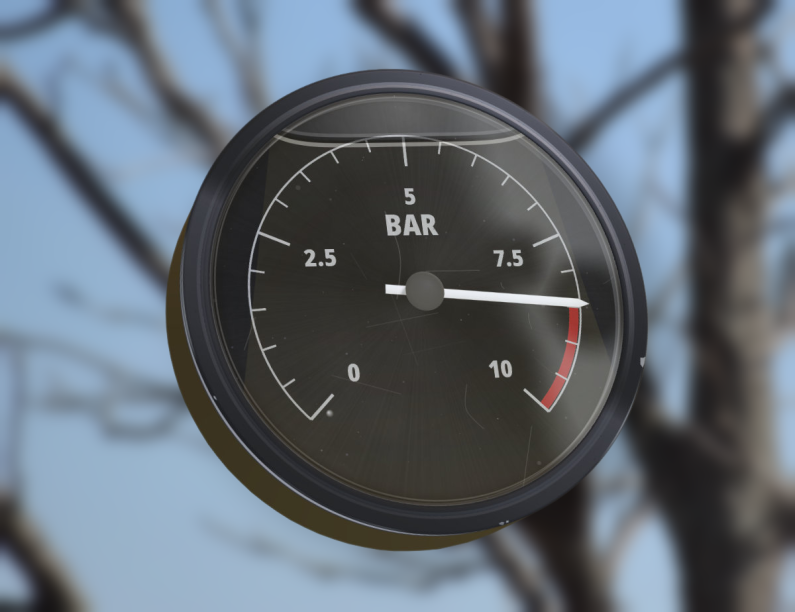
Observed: 8.5 bar
